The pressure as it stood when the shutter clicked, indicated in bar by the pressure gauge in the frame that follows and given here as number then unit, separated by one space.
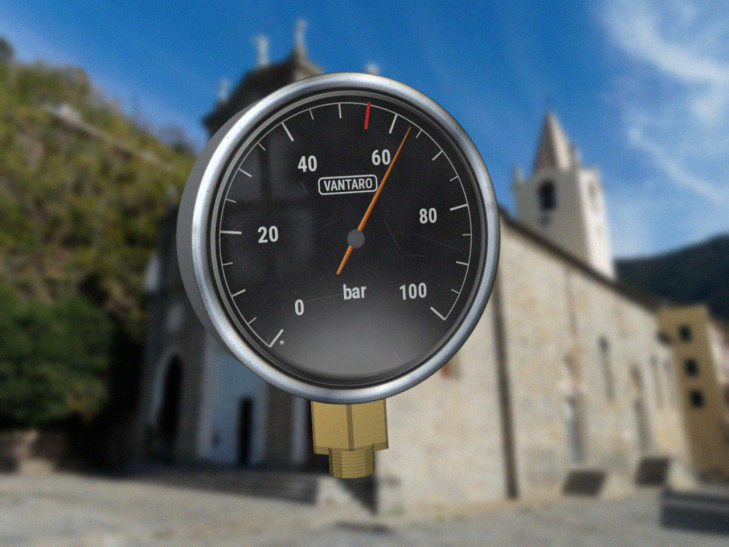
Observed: 62.5 bar
